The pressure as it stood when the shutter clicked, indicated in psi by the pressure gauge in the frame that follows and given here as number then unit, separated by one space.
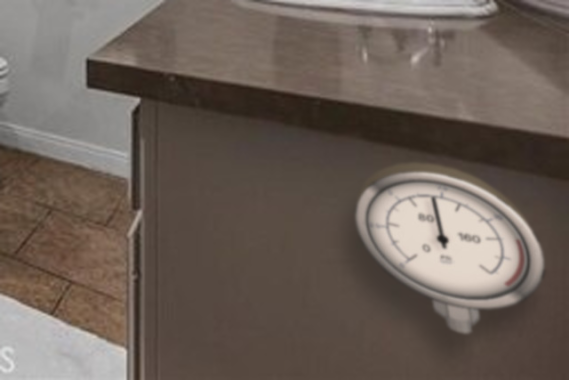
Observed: 100 psi
